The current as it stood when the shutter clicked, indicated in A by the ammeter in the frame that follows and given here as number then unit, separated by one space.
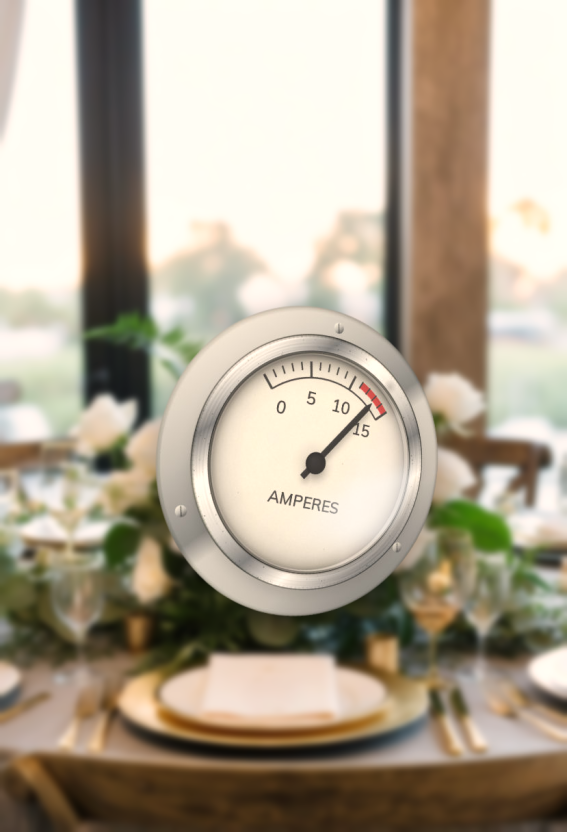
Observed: 13 A
